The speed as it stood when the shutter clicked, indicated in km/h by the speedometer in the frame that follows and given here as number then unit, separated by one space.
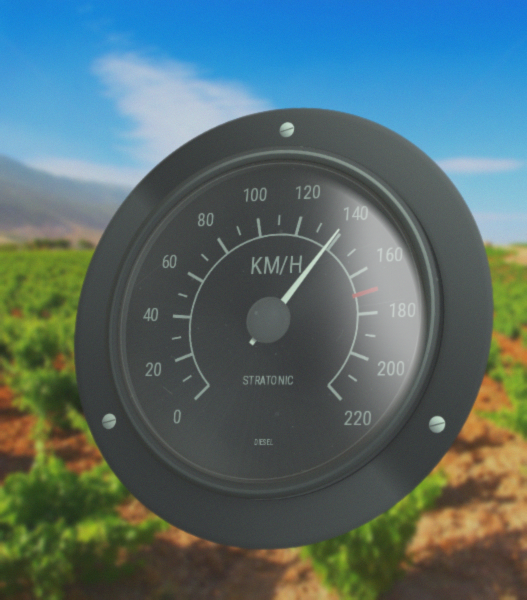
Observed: 140 km/h
